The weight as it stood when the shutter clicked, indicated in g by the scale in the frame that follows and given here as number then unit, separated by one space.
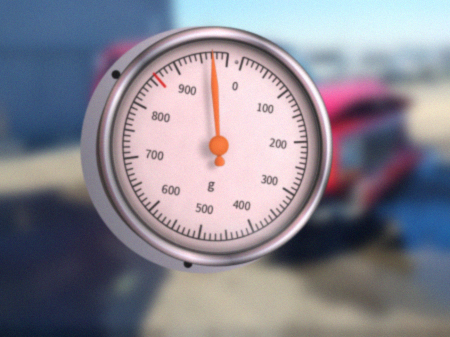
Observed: 970 g
